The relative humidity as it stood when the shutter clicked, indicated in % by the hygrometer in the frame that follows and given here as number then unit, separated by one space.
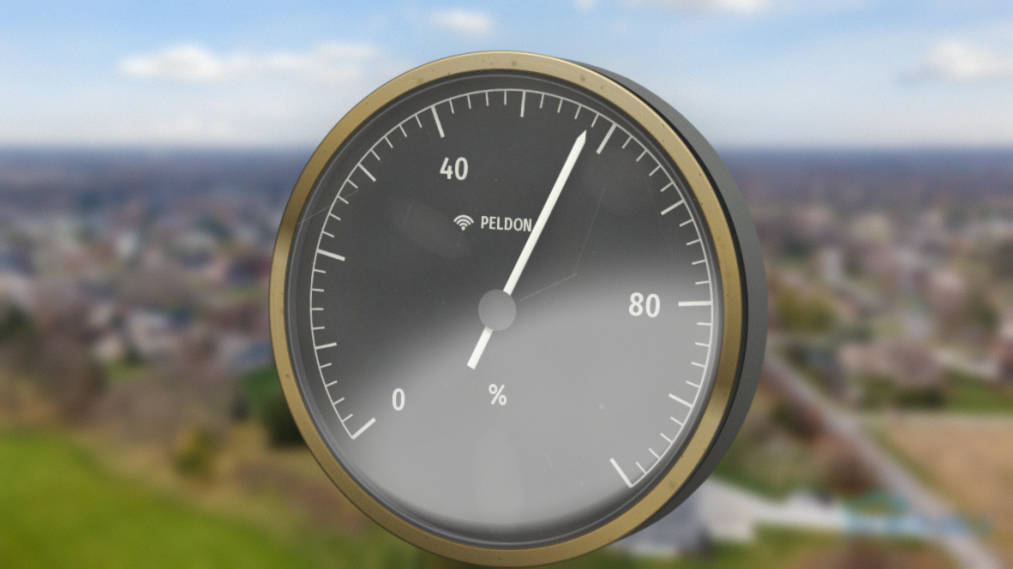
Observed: 58 %
